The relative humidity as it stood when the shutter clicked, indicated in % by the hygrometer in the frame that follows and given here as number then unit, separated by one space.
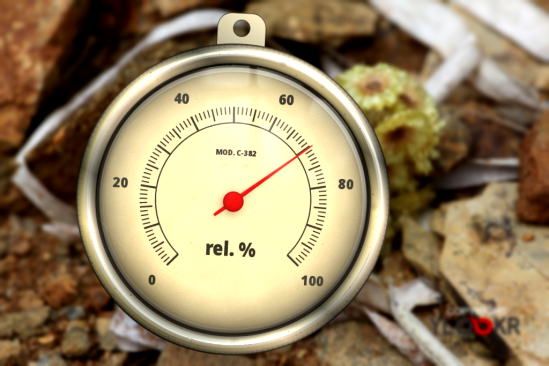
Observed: 70 %
